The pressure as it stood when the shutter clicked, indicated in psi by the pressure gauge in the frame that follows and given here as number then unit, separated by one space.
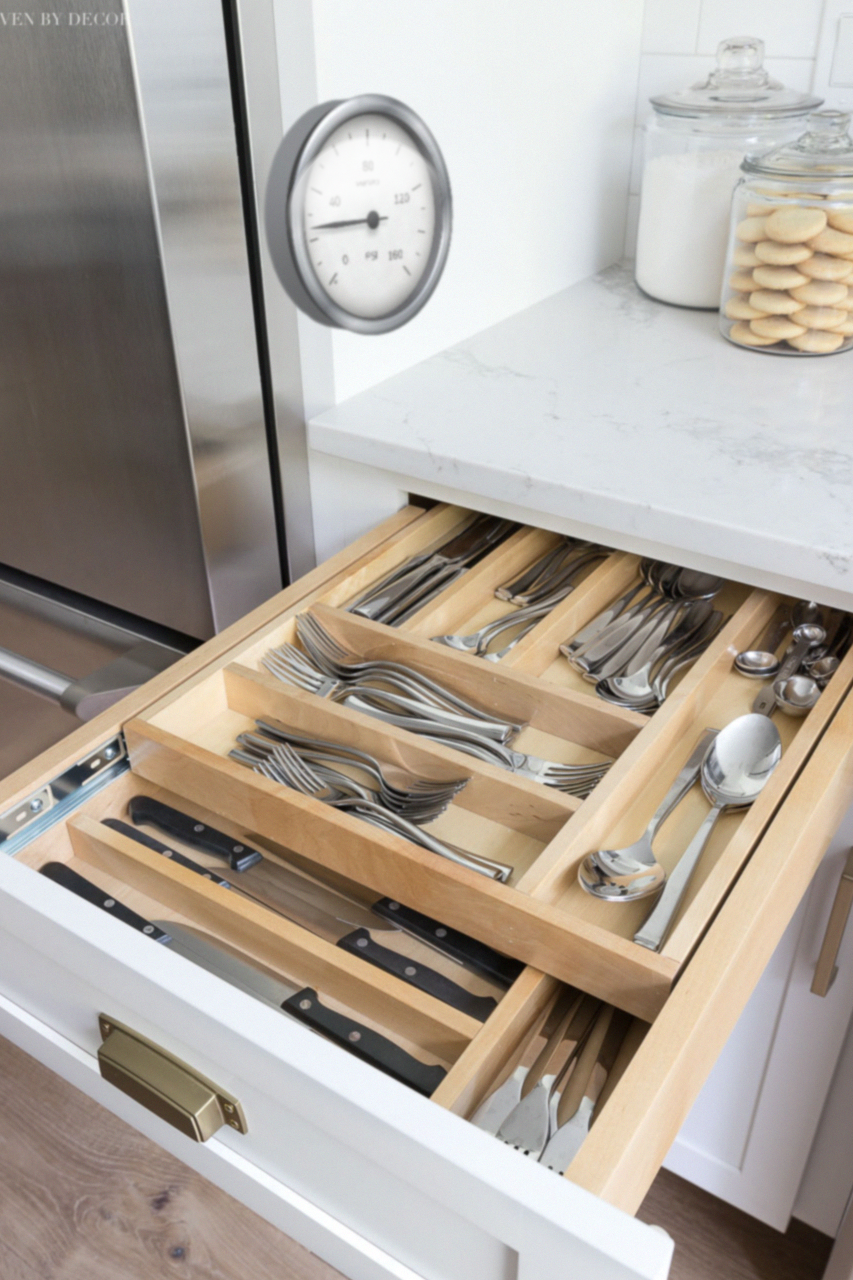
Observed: 25 psi
